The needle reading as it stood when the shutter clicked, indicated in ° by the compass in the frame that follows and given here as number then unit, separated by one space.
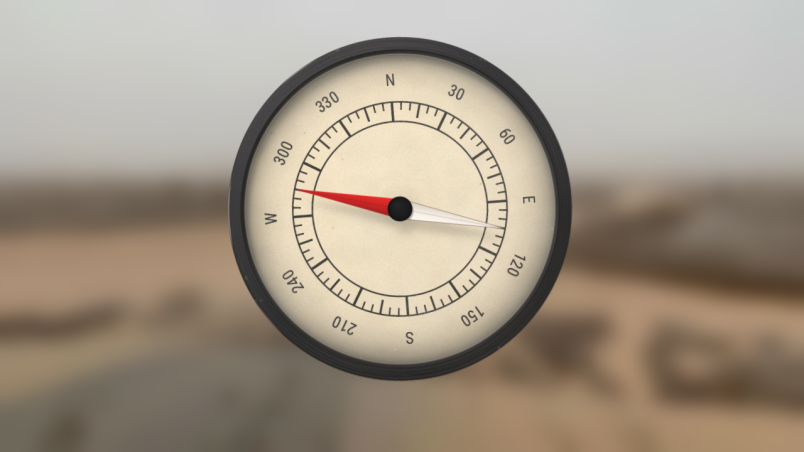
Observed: 285 °
